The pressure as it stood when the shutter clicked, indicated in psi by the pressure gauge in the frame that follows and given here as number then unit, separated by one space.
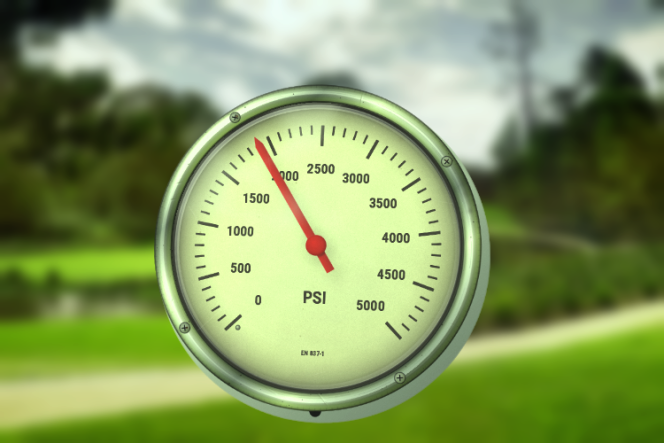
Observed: 1900 psi
